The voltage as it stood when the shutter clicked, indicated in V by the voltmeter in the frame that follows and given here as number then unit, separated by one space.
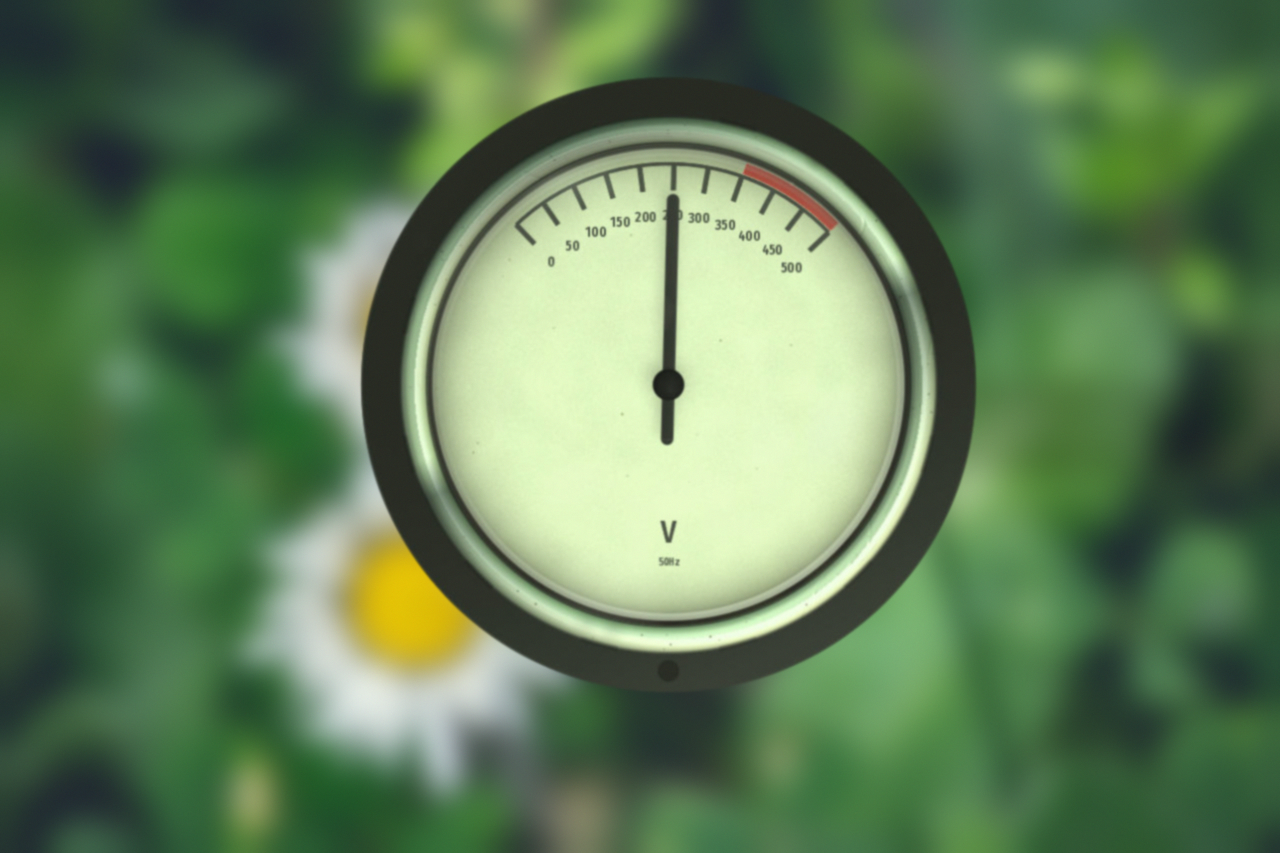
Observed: 250 V
